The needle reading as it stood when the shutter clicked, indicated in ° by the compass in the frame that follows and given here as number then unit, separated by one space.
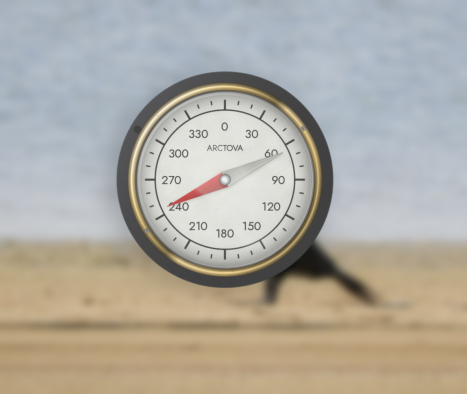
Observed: 245 °
